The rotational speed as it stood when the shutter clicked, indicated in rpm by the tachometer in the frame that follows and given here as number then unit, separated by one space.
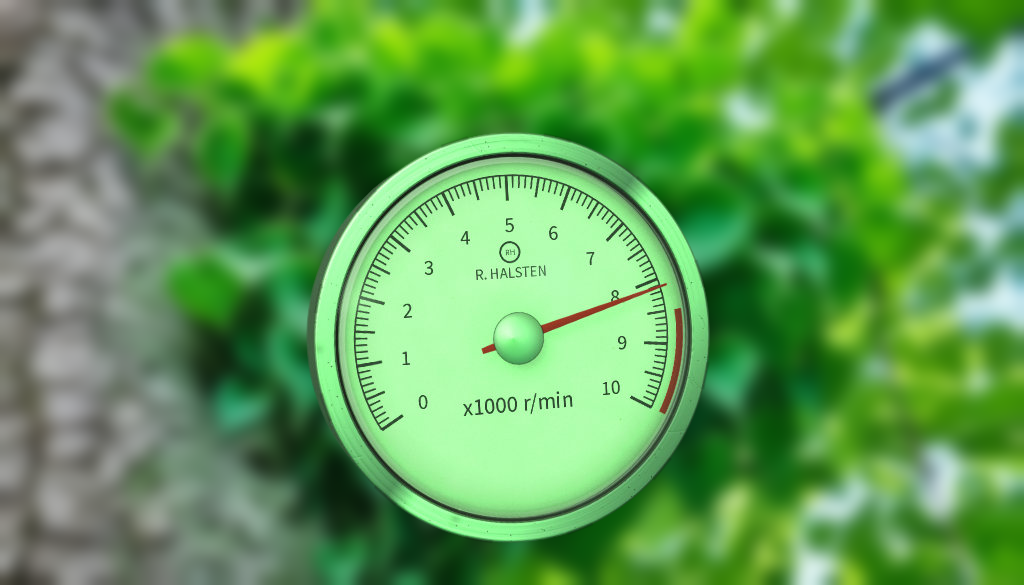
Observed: 8100 rpm
